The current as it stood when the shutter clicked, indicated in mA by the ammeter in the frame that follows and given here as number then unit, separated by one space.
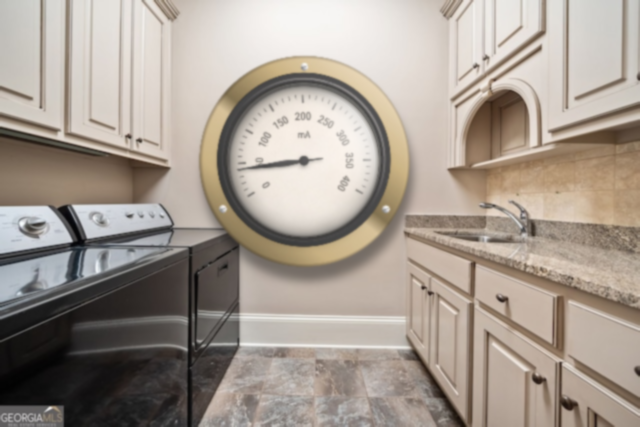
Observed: 40 mA
